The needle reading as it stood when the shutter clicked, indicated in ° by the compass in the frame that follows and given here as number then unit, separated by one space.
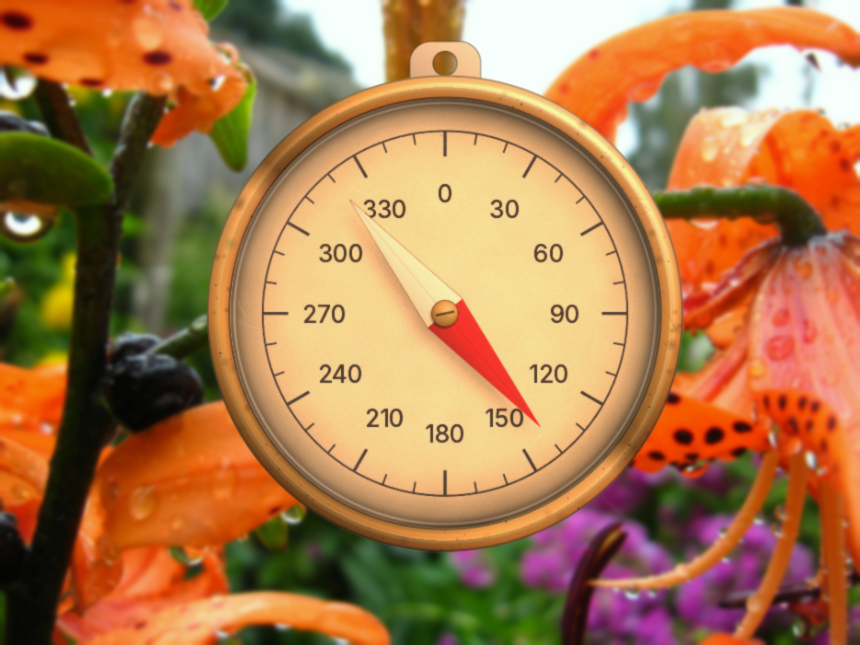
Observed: 140 °
